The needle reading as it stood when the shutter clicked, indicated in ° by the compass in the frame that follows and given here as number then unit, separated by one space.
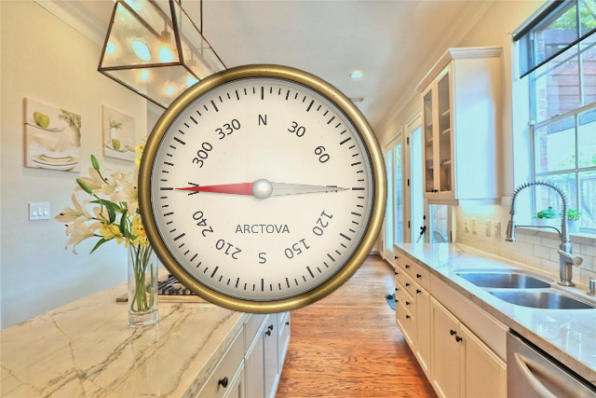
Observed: 270 °
